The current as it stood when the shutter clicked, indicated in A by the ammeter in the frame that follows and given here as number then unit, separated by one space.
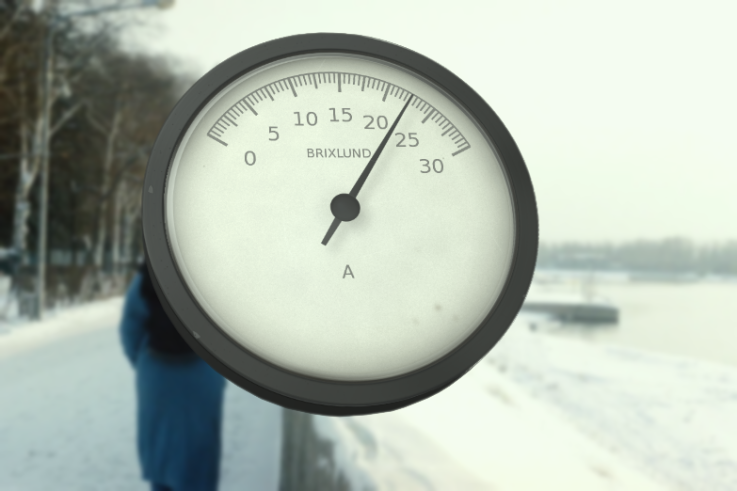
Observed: 22.5 A
